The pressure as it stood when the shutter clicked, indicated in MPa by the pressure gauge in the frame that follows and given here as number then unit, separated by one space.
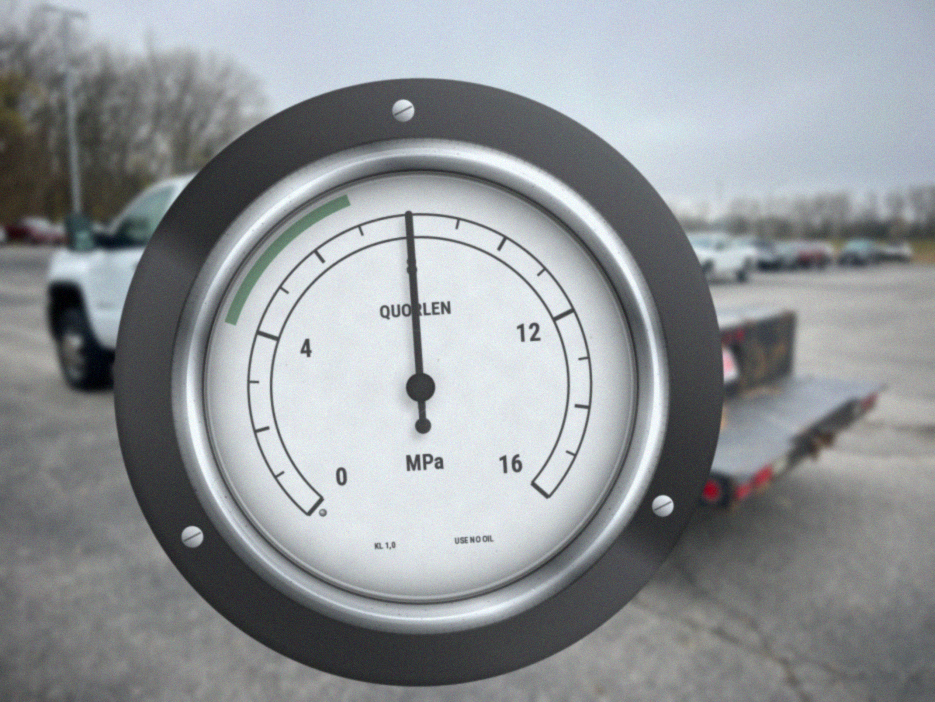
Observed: 8 MPa
